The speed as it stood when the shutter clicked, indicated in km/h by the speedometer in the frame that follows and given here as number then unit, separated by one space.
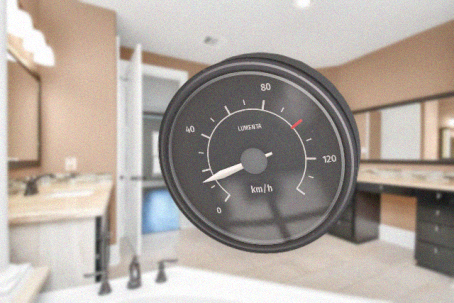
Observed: 15 km/h
